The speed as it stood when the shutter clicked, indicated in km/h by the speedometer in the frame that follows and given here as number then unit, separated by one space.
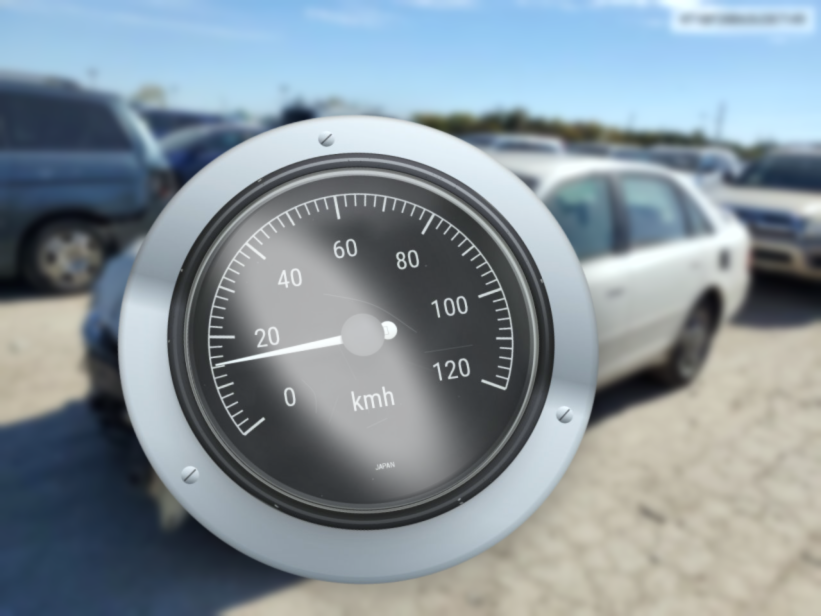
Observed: 14 km/h
